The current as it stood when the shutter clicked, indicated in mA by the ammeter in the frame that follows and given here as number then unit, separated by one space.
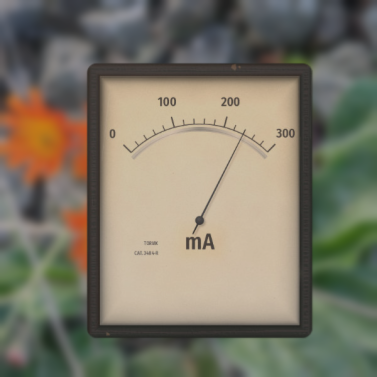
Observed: 240 mA
